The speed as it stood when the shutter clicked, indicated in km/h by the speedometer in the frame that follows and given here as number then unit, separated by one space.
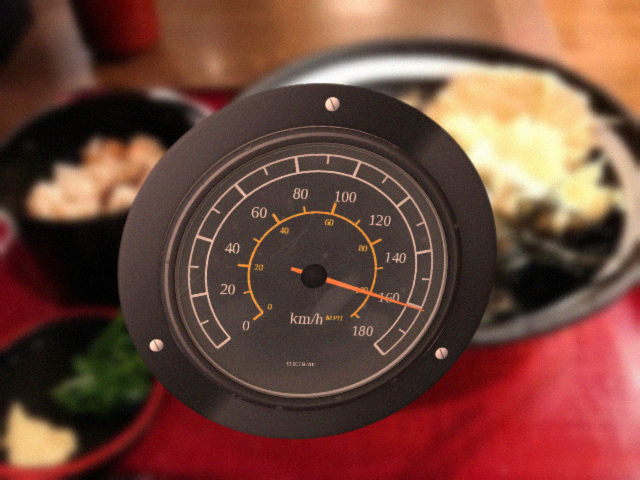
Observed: 160 km/h
